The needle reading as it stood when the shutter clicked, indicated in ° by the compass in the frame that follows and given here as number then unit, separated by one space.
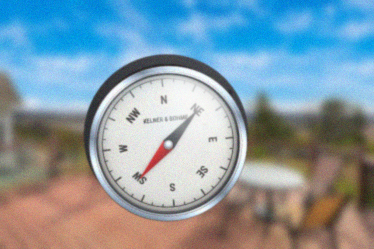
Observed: 225 °
